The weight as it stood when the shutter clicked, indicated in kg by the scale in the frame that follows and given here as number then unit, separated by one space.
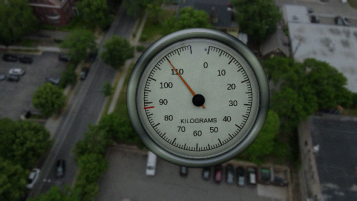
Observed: 110 kg
